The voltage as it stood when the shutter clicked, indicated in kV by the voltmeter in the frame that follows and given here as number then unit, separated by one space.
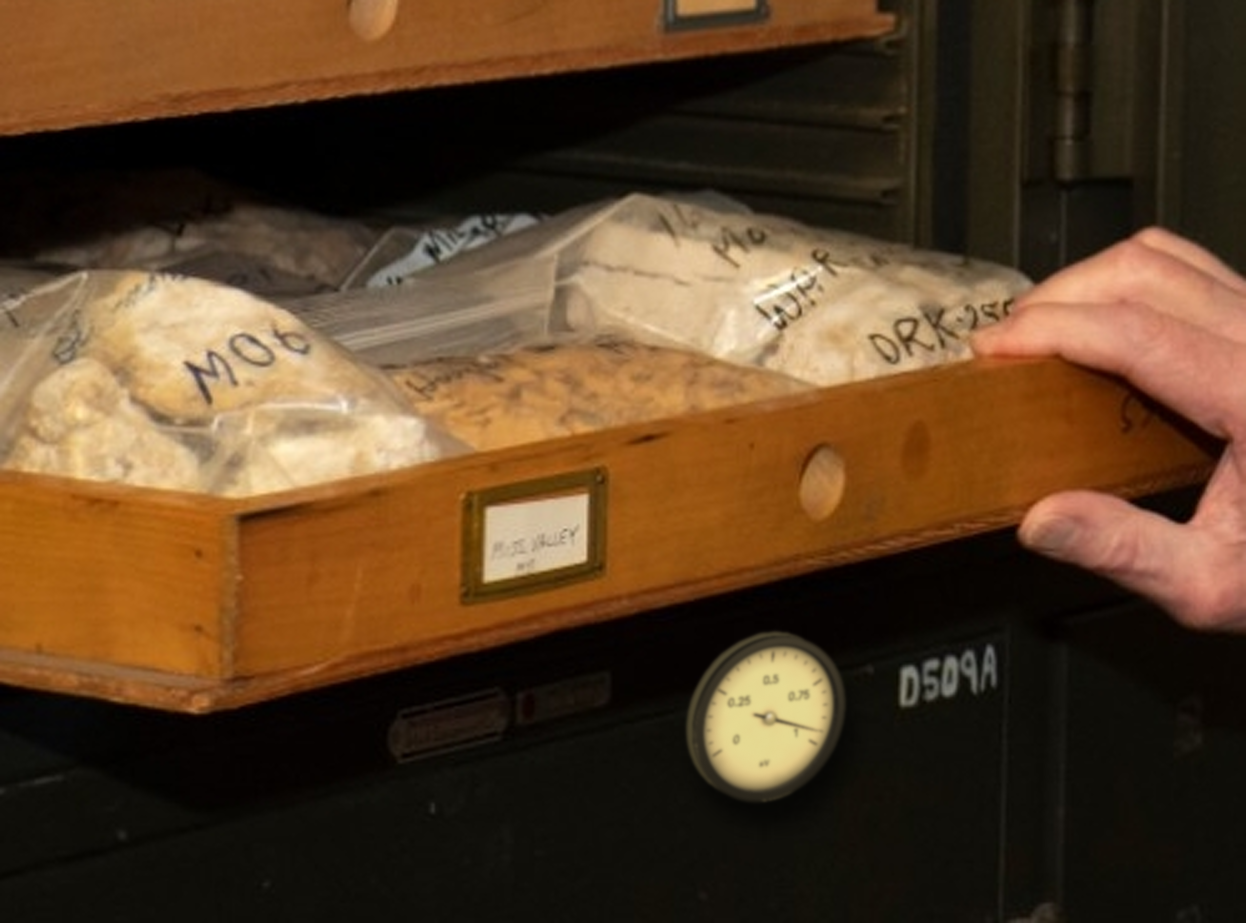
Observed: 0.95 kV
